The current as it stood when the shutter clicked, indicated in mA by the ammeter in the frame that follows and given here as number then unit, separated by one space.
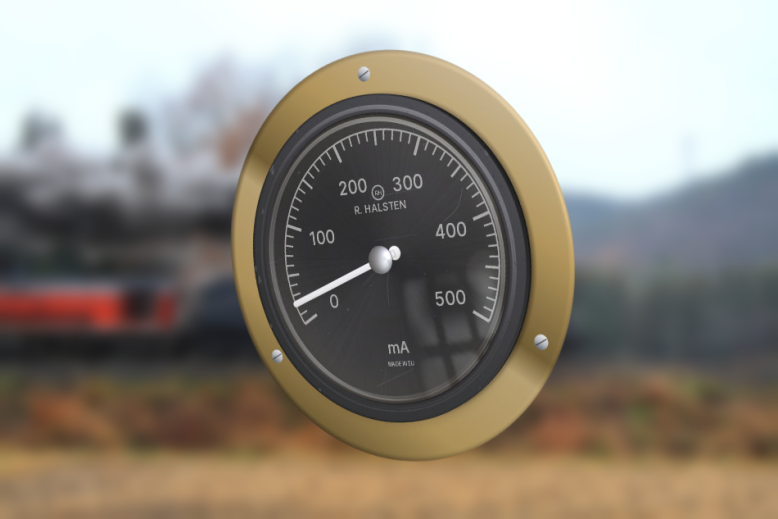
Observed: 20 mA
